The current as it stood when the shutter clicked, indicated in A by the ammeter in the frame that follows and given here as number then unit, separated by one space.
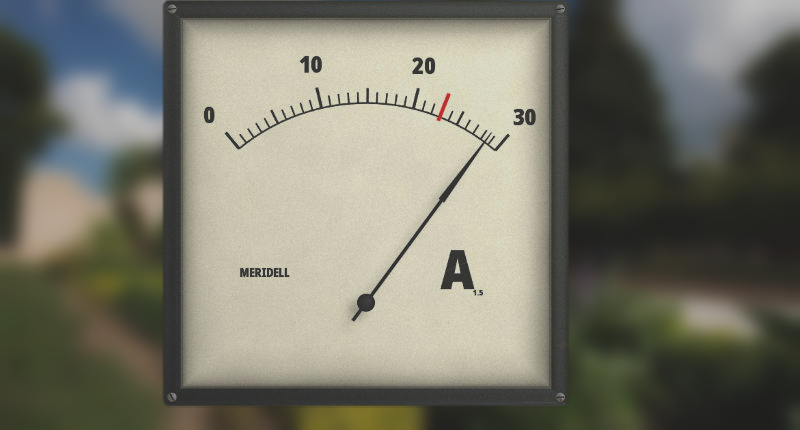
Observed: 28.5 A
